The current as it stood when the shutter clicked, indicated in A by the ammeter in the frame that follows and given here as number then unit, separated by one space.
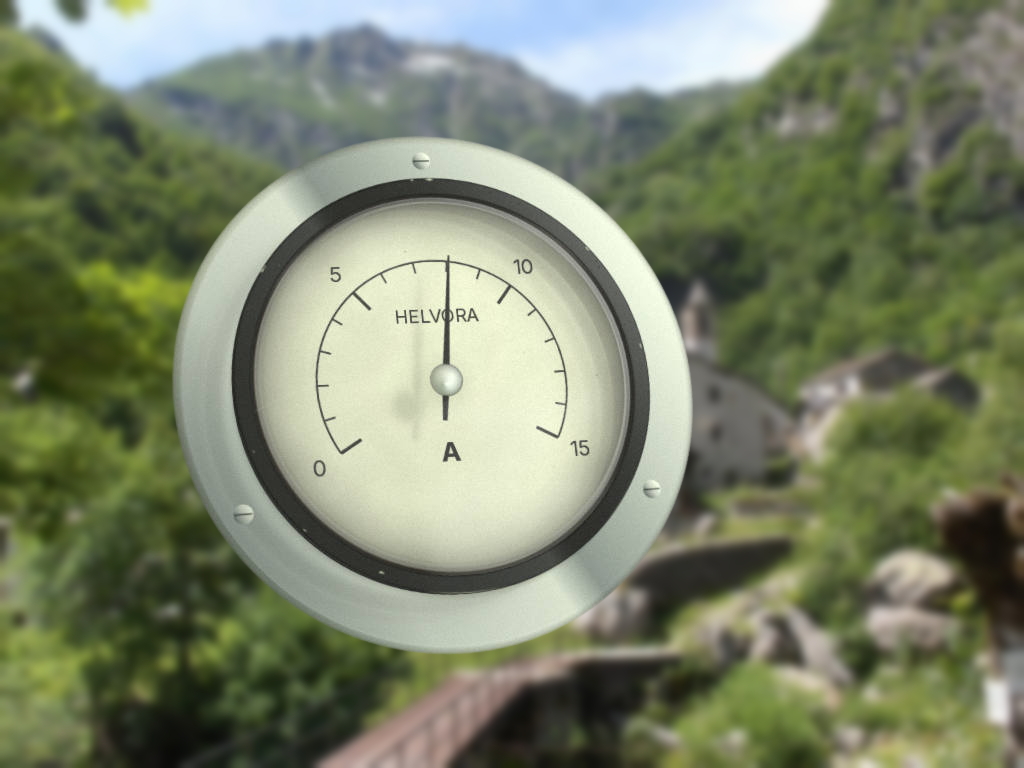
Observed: 8 A
